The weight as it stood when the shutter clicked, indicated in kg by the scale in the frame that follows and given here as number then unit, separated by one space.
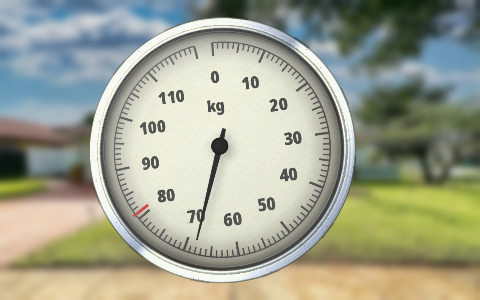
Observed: 68 kg
